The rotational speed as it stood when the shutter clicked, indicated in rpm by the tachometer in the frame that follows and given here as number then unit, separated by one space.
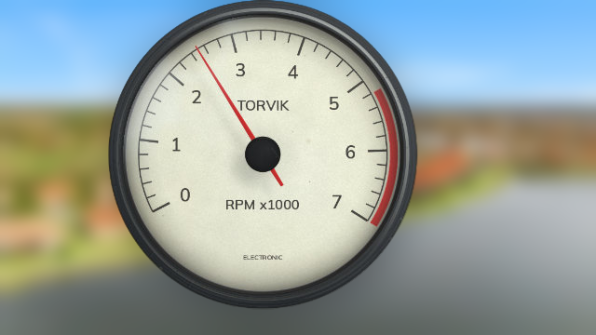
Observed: 2500 rpm
